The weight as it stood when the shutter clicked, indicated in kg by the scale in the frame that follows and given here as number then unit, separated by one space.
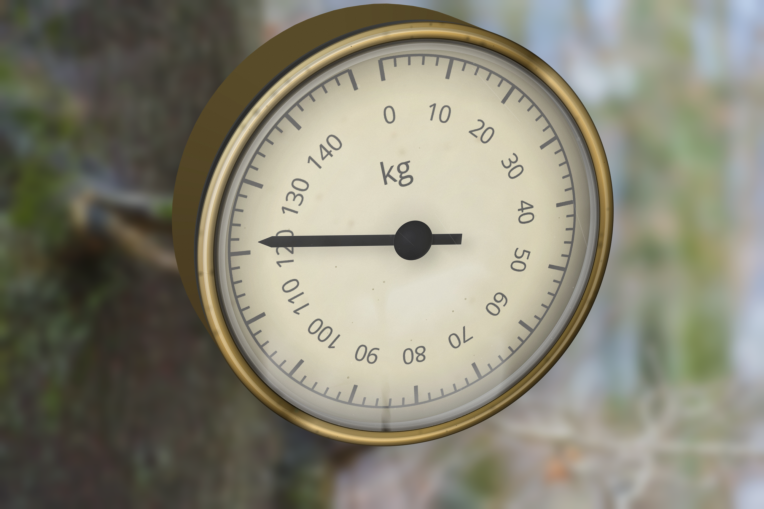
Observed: 122 kg
